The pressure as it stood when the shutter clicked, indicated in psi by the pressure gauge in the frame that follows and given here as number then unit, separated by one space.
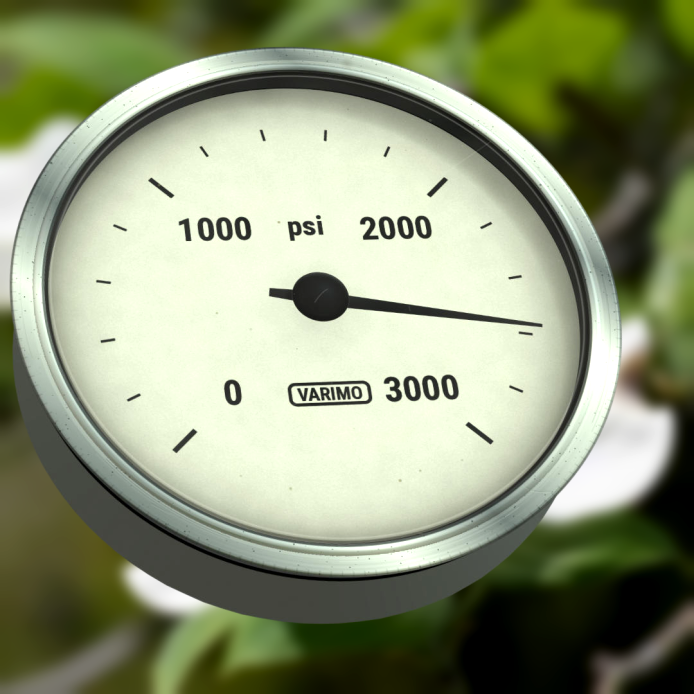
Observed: 2600 psi
